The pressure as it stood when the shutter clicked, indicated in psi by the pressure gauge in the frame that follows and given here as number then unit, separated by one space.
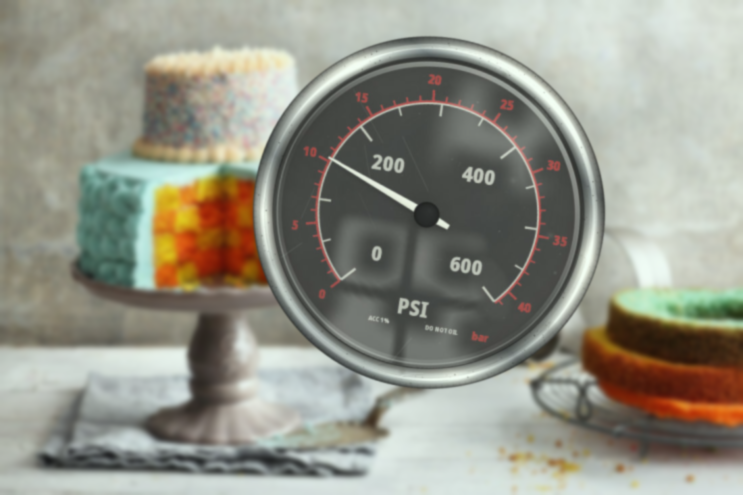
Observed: 150 psi
